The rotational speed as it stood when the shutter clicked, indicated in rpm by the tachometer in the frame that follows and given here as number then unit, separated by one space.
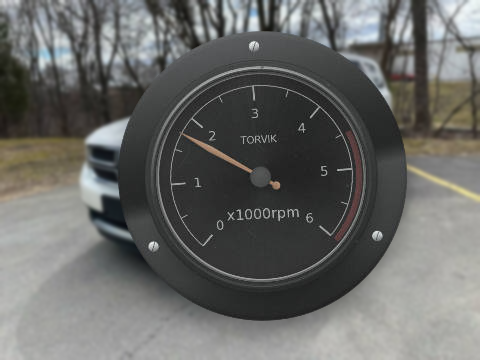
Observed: 1750 rpm
